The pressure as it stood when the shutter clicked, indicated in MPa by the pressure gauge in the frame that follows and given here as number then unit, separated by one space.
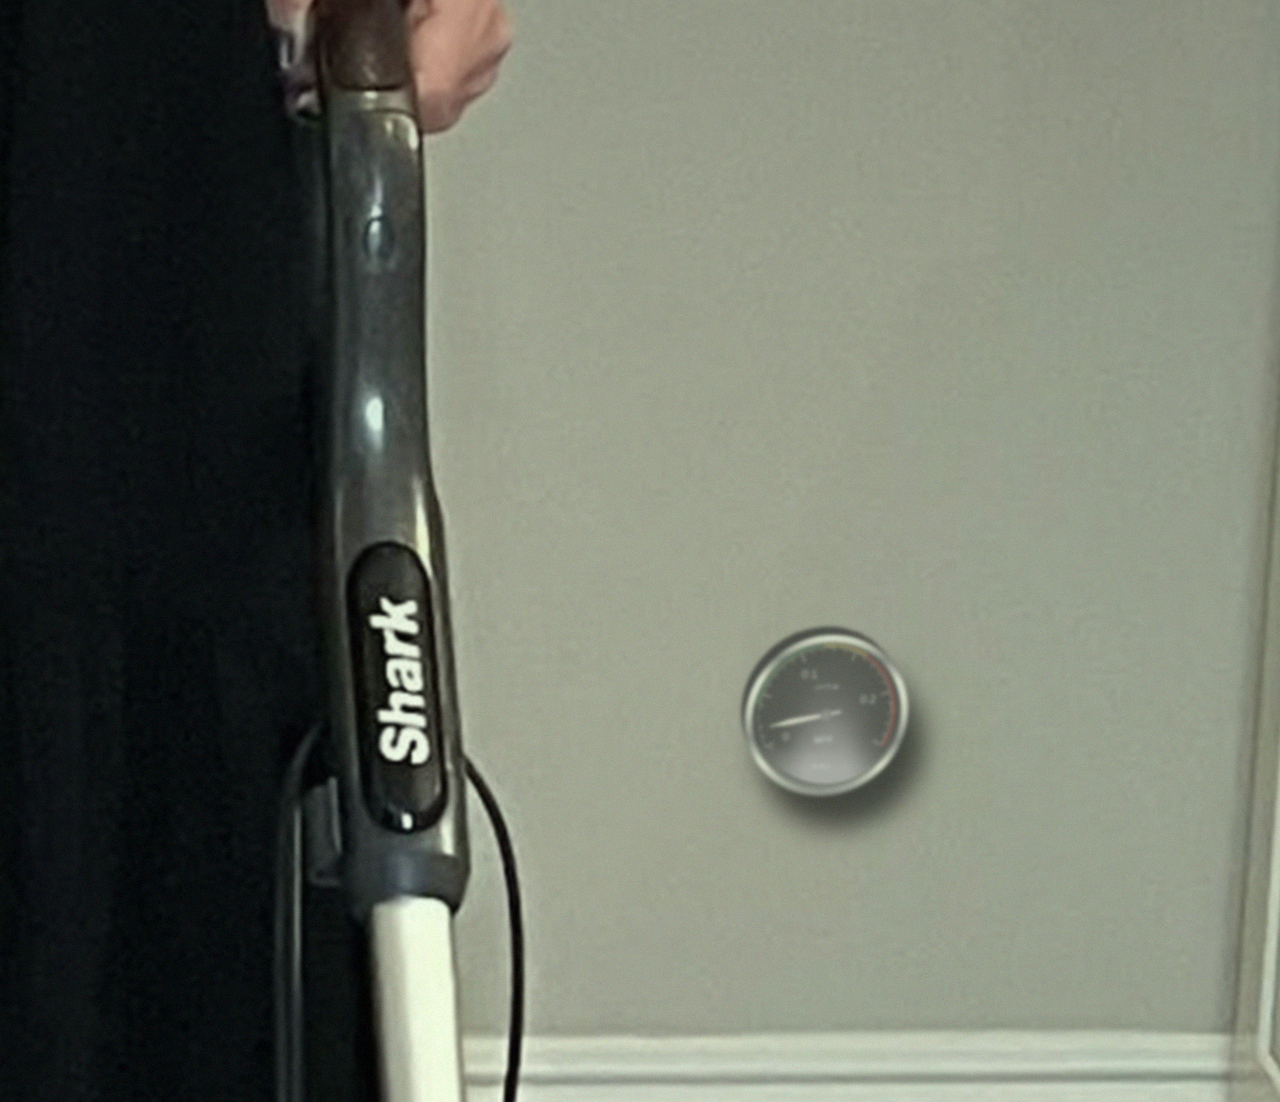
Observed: 0.02 MPa
